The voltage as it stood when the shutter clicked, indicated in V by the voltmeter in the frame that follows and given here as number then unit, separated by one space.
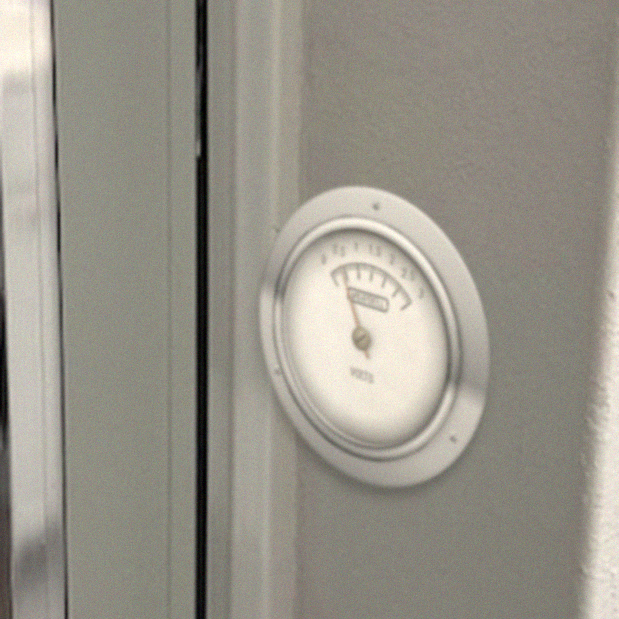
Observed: 0.5 V
